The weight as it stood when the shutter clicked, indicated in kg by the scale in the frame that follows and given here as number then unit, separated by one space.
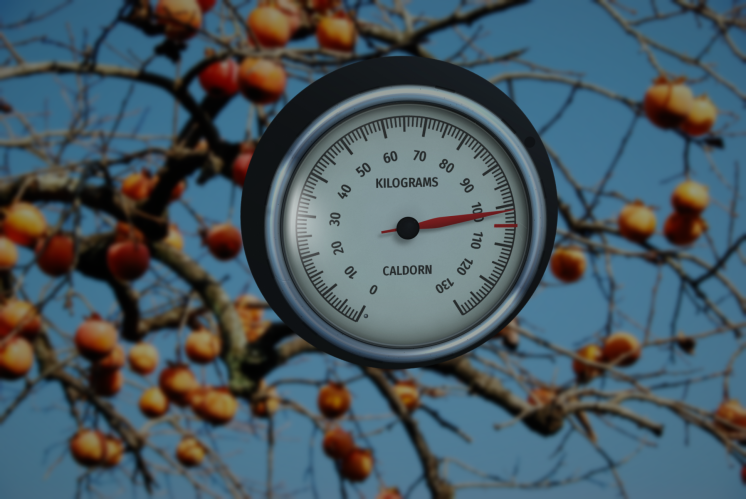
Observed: 101 kg
